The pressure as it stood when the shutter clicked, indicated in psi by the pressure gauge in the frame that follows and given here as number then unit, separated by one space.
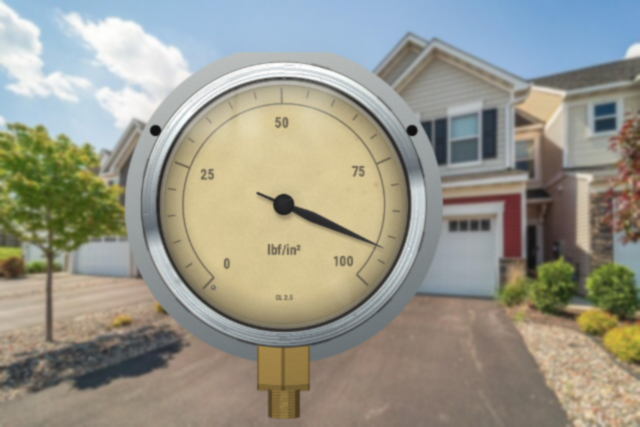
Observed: 92.5 psi
